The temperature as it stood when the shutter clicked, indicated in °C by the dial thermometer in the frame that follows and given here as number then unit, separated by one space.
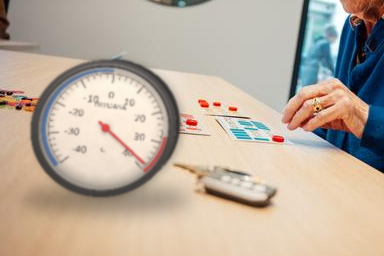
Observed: 38 °C
